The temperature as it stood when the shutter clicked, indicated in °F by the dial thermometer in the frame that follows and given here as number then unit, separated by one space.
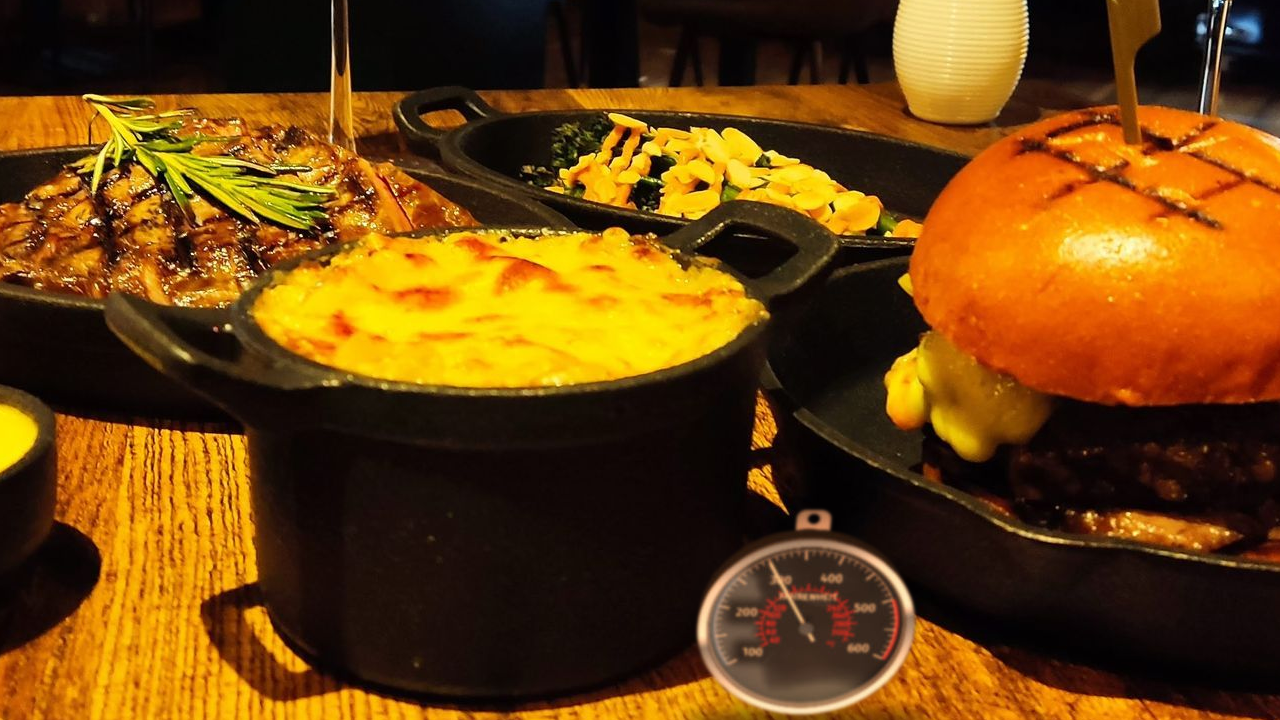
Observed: 300 °F
